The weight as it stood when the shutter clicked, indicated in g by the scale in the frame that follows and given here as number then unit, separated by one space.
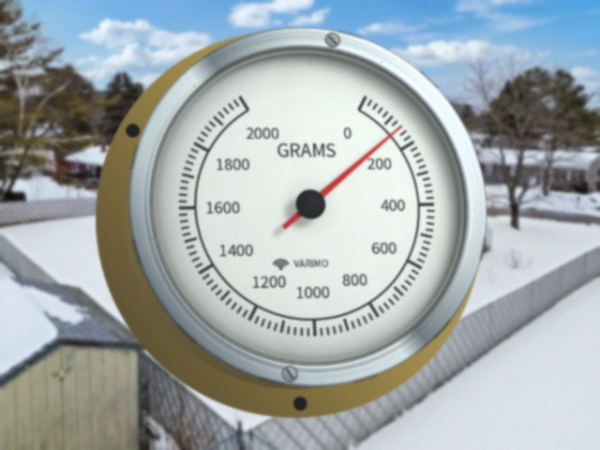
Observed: 140 g
